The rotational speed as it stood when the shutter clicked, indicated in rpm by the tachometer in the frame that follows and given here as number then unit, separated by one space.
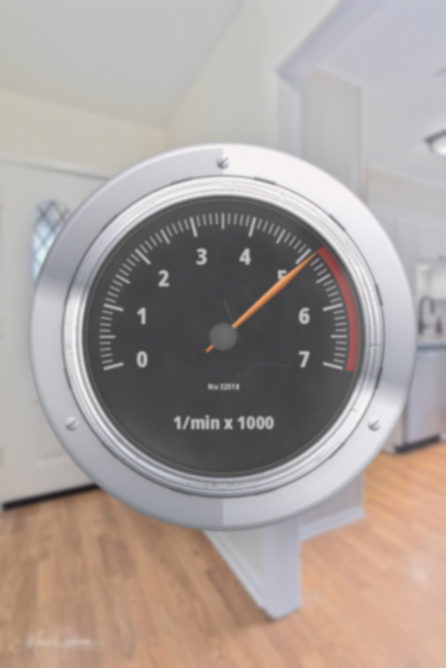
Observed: 5100 rpm
